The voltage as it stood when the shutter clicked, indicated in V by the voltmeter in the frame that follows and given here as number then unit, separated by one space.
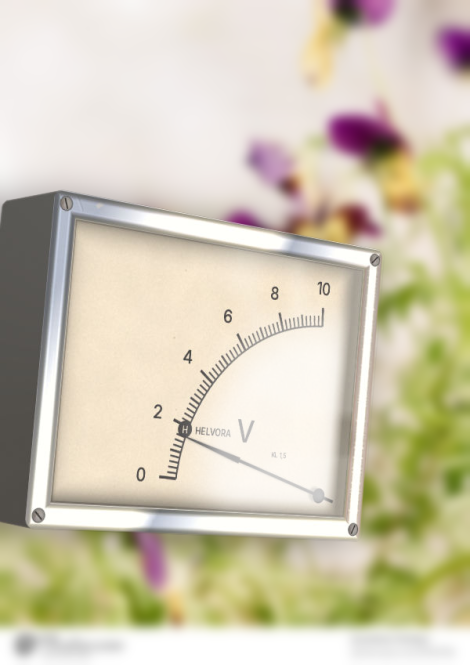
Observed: 1.6 V
